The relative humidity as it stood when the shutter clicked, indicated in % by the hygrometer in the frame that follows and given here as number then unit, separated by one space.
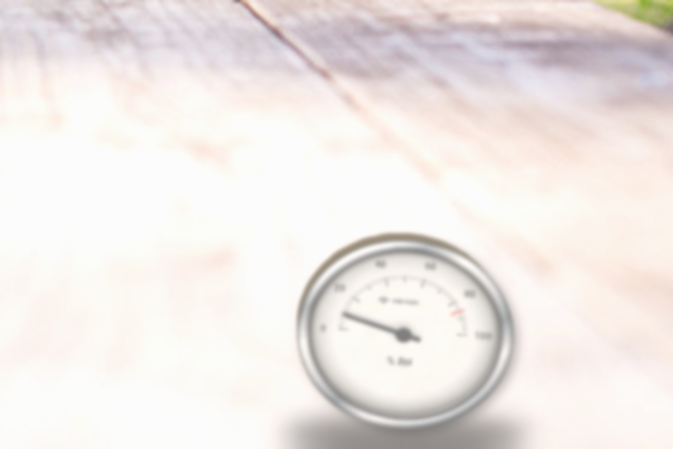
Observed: 10 %
